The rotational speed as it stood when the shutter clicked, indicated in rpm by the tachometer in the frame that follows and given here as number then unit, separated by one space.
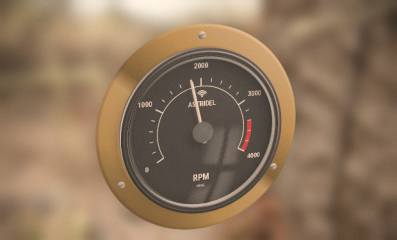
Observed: 1800 rpm
